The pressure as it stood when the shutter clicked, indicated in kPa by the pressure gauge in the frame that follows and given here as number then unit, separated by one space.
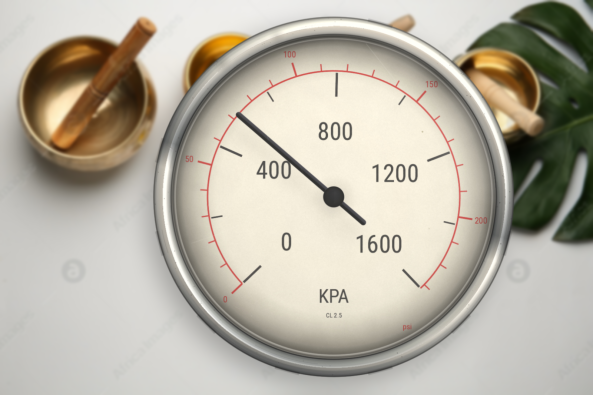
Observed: 500 kPa
